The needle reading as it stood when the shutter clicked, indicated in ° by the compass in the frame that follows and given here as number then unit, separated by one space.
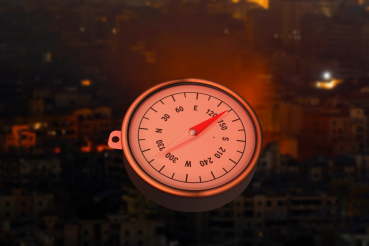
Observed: 135 °
